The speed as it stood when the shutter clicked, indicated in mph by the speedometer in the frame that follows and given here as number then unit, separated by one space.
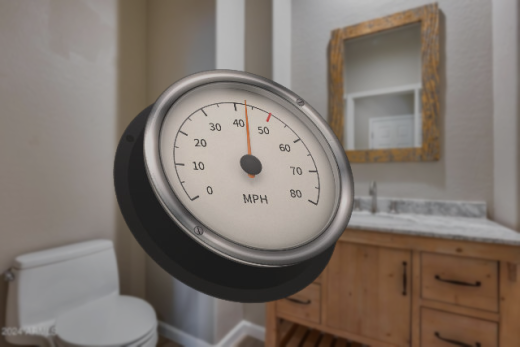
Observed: 42.5 mph
